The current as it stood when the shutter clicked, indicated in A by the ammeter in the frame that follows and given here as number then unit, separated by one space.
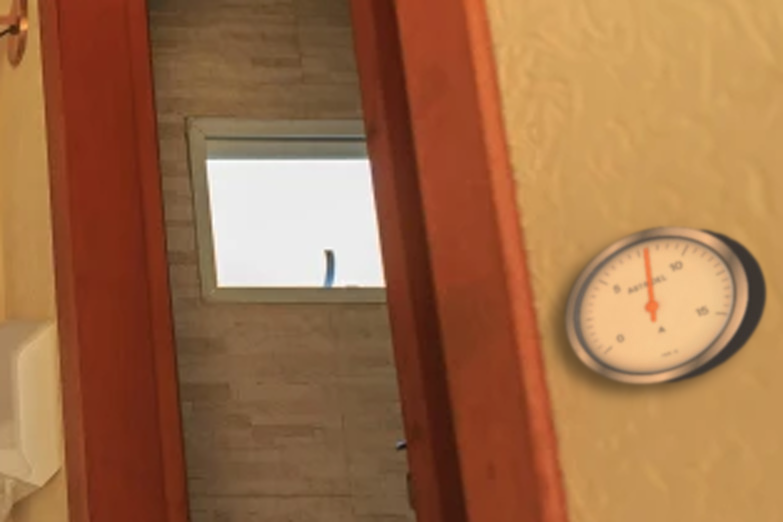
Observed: 8 A
